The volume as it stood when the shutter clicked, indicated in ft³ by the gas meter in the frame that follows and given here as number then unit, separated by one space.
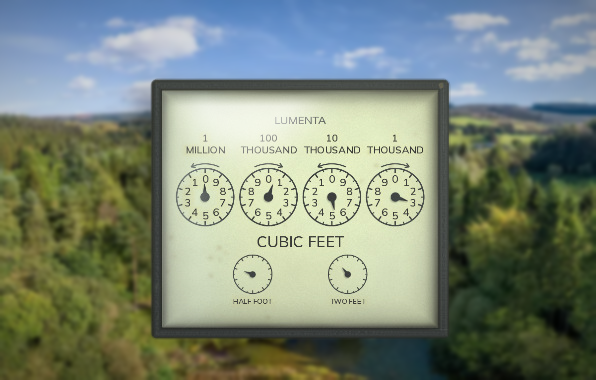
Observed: 5300 ft³
